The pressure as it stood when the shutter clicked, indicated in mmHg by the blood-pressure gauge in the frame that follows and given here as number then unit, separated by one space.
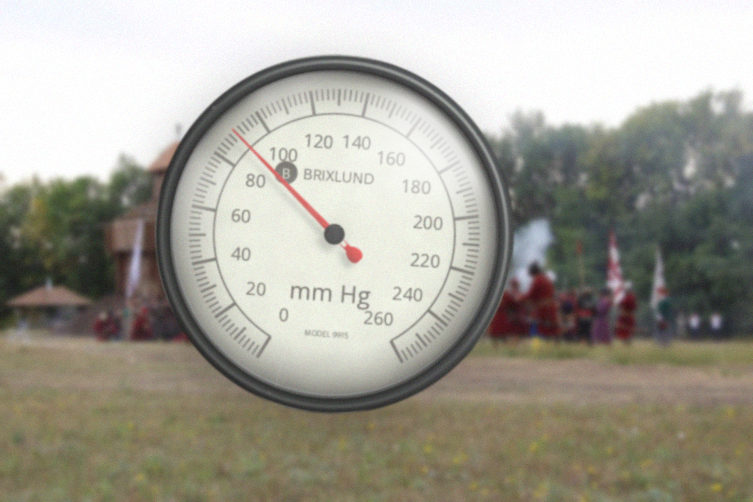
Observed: 90 mmHg
